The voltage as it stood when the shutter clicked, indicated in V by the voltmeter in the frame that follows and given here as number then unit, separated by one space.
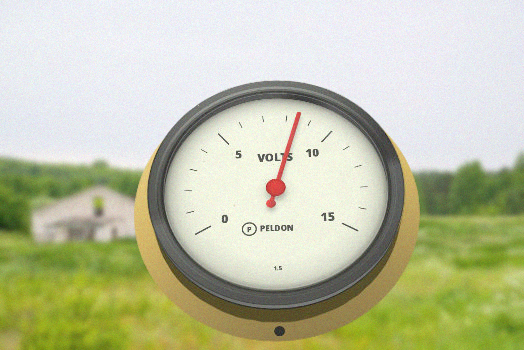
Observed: 8.5 V
